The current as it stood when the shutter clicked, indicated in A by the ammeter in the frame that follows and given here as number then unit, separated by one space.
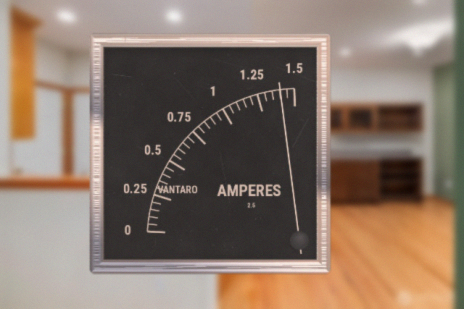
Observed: 1.4 A
